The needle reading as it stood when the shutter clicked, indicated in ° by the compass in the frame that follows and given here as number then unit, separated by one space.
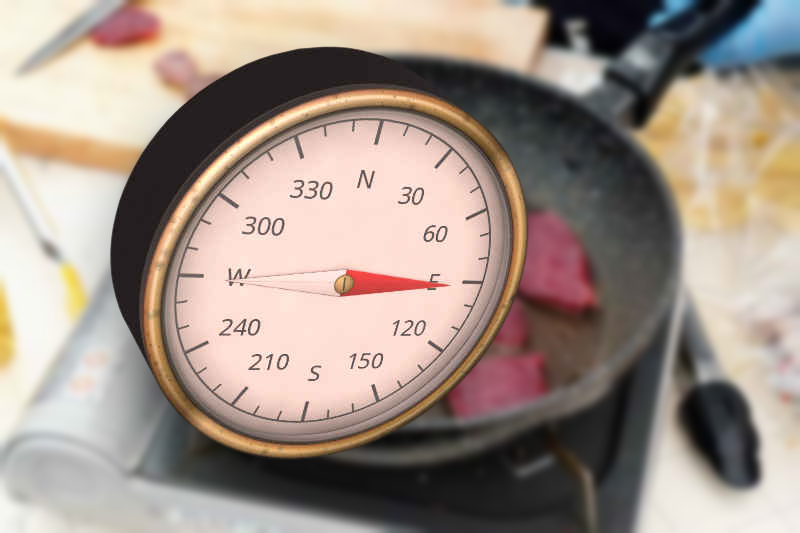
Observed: 90 °
